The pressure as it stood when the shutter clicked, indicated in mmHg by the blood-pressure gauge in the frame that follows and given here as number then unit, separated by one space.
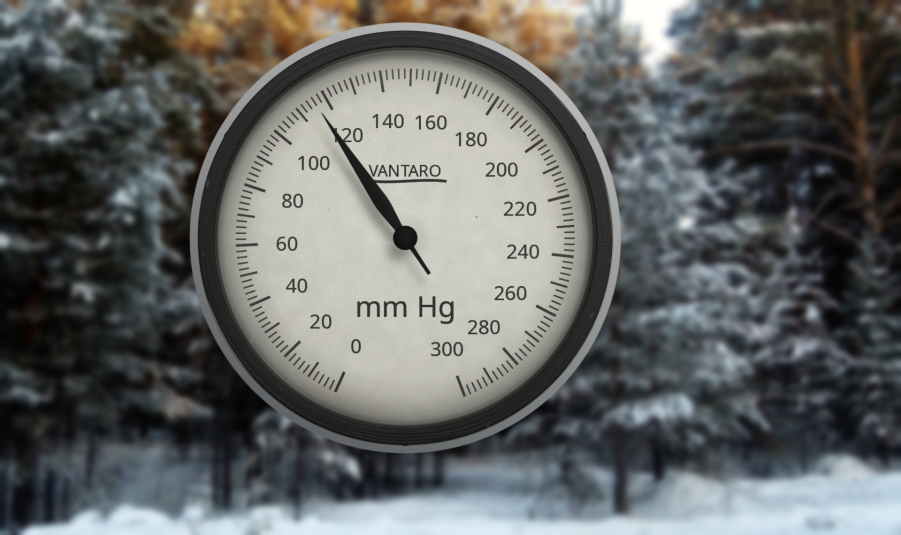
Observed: 116 mmHg
